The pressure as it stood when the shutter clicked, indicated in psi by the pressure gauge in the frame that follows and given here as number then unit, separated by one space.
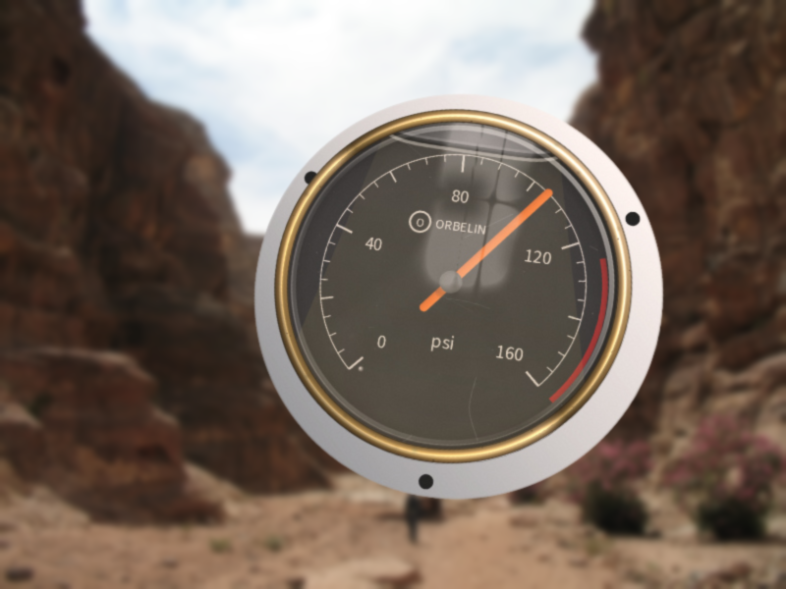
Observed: 105 psi
